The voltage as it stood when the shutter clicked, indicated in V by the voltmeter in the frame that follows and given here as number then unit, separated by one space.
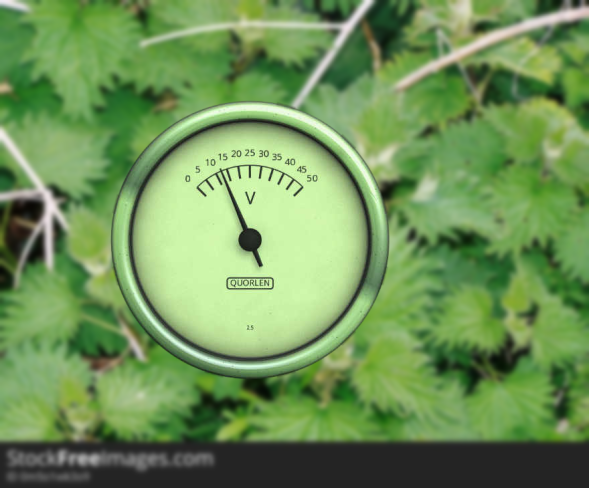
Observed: 12.5 V
